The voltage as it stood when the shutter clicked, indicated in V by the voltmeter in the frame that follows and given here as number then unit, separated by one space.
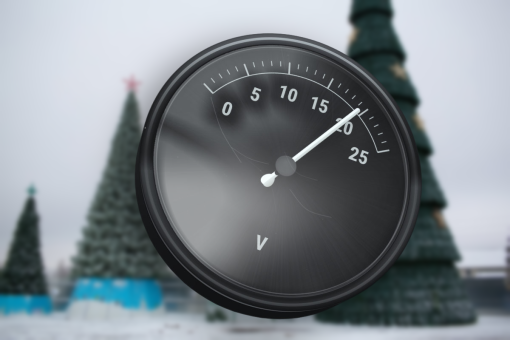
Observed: 19.5 V
